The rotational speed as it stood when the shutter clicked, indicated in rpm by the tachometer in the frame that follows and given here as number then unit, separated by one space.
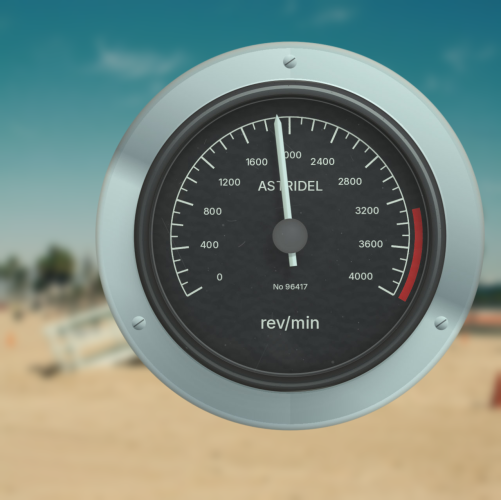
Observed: 1900 rpm
